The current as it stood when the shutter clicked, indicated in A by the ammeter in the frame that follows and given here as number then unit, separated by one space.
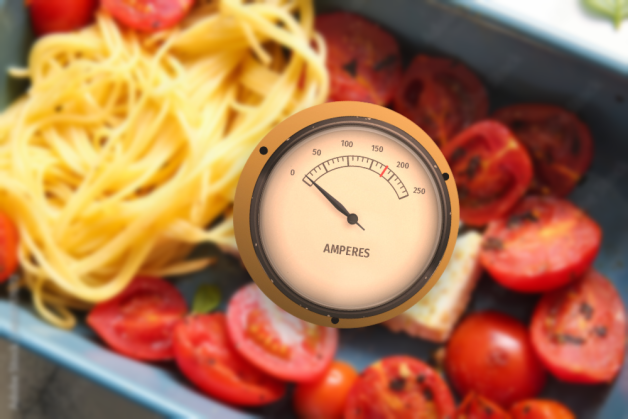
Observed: 10 A
